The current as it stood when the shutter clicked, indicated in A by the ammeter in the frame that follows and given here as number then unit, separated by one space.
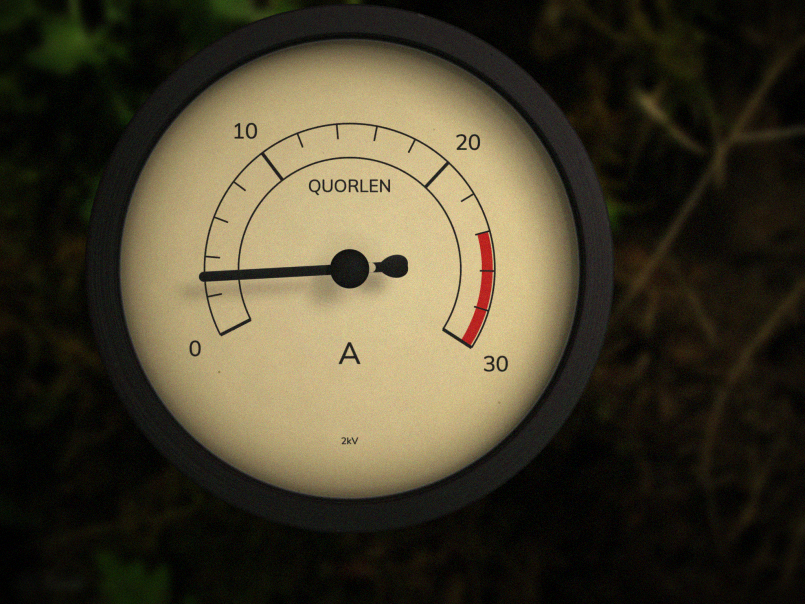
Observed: 3 A
